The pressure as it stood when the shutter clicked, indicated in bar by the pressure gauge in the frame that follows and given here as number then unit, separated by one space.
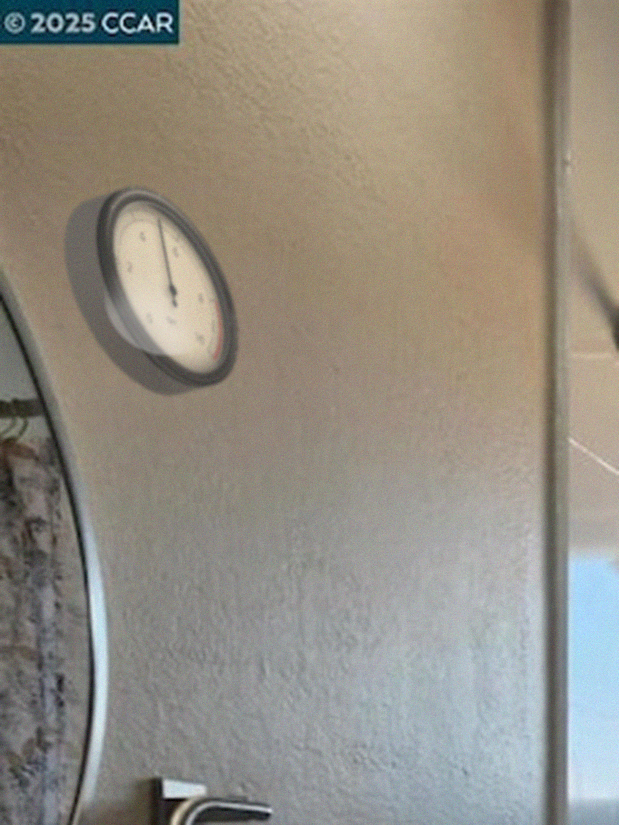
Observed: 5 bar
